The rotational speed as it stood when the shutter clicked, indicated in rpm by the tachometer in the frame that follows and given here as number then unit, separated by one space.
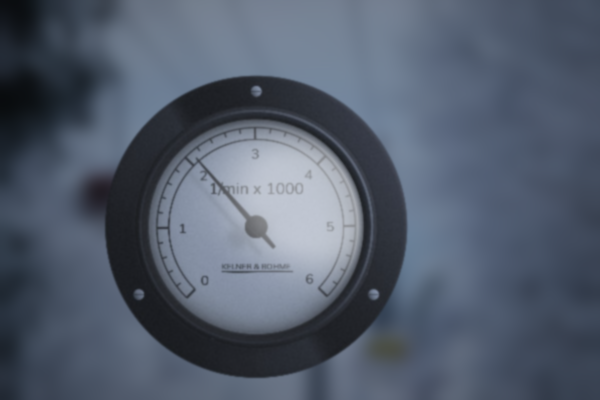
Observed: 2100 rpm
